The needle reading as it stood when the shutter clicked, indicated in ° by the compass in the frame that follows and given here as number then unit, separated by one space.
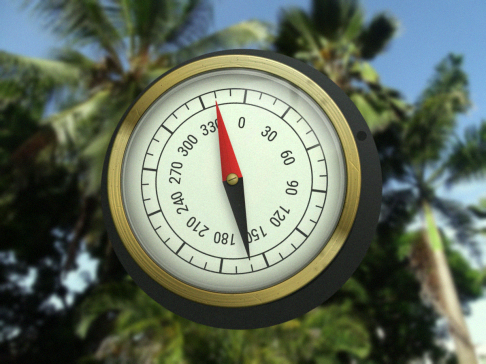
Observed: 340 °
